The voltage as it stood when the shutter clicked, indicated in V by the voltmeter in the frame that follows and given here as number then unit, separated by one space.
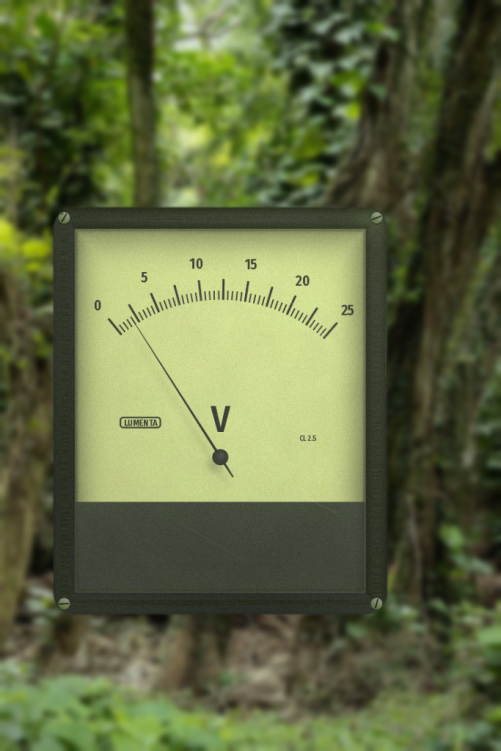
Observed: 2 V
